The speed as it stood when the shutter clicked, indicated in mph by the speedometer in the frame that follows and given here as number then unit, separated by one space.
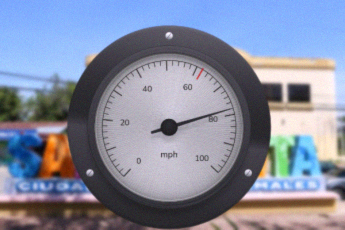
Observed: 78 mph
